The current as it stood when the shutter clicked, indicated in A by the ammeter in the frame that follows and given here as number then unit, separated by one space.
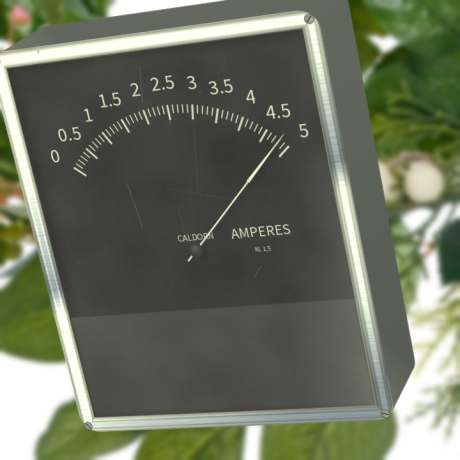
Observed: 4.8 A
